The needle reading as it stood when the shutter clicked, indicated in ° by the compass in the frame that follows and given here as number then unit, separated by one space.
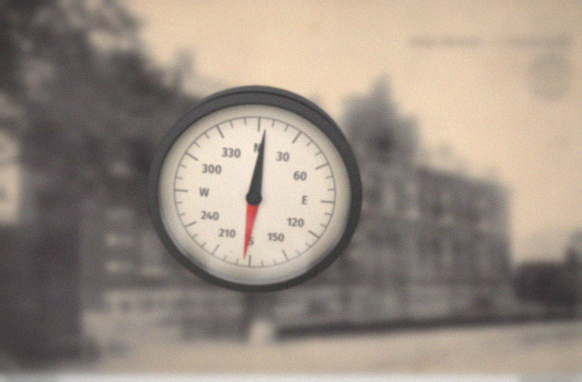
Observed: 185 °
